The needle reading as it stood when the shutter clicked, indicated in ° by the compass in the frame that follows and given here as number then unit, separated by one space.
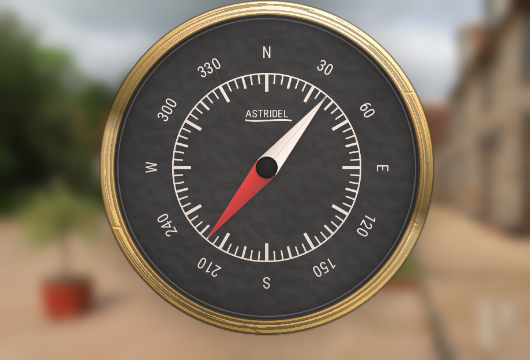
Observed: 220 °
